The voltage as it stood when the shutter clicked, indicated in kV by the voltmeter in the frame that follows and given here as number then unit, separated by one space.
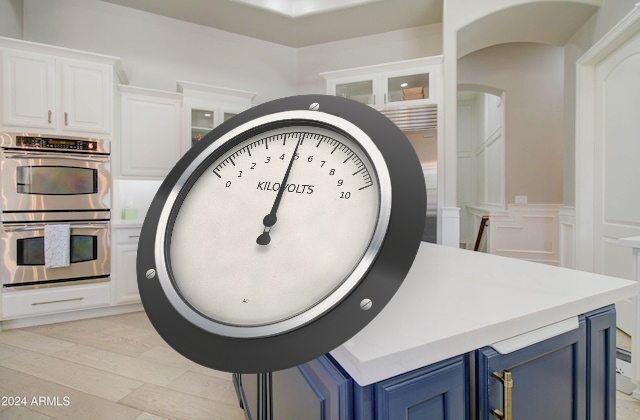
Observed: 5 kV
